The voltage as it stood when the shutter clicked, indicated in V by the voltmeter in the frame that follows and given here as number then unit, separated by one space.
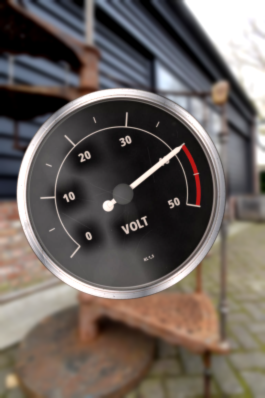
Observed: 40 V
